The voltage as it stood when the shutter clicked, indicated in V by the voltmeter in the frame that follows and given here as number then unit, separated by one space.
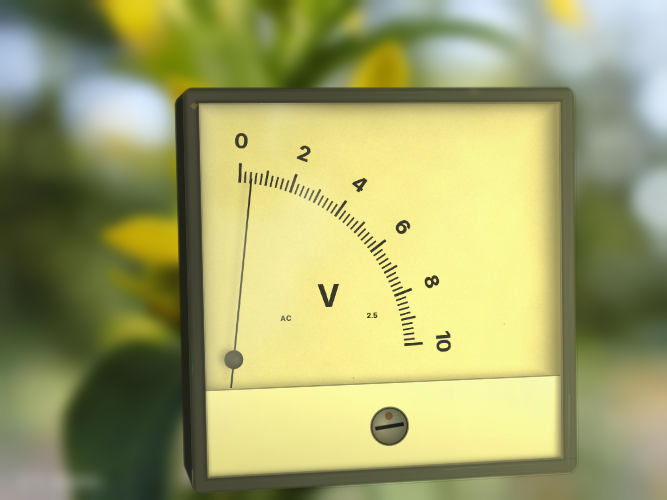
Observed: 0.4 V
